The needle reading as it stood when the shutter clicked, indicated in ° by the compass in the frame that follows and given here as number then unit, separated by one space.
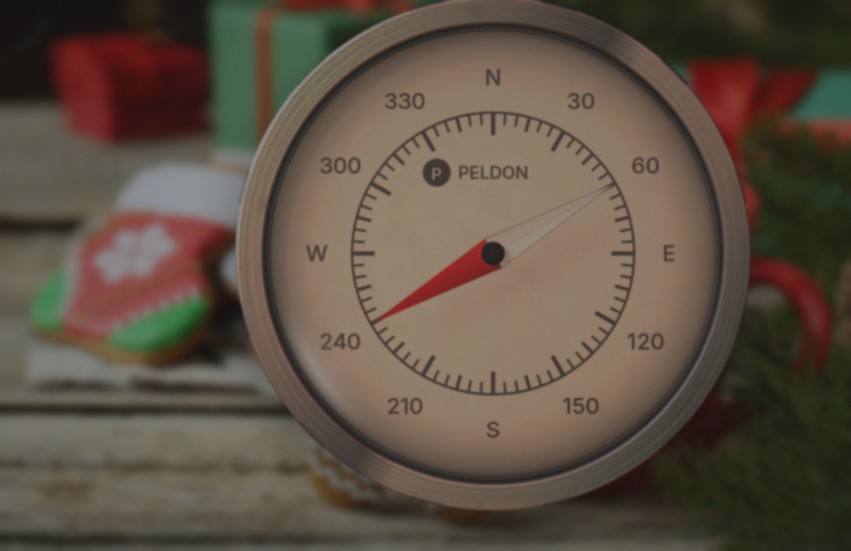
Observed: 240 °
